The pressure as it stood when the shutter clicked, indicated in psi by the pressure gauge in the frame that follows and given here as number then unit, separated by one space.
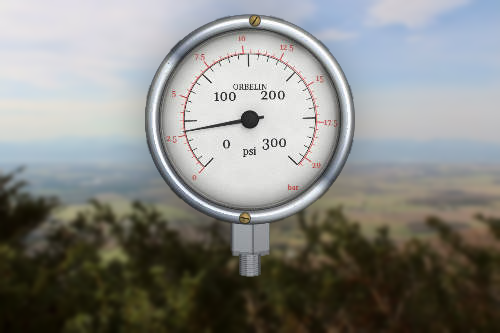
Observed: 40 psi
